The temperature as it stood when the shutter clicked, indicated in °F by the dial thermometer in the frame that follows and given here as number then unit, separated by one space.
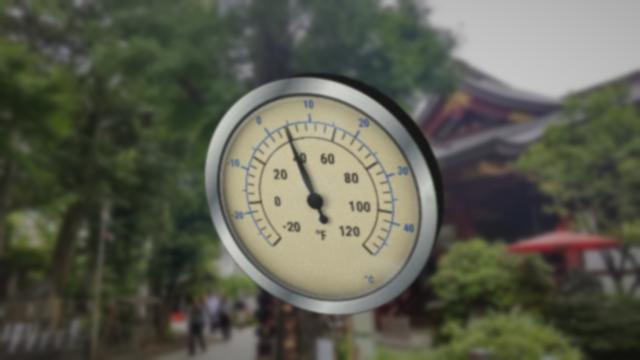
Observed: 40 °F
